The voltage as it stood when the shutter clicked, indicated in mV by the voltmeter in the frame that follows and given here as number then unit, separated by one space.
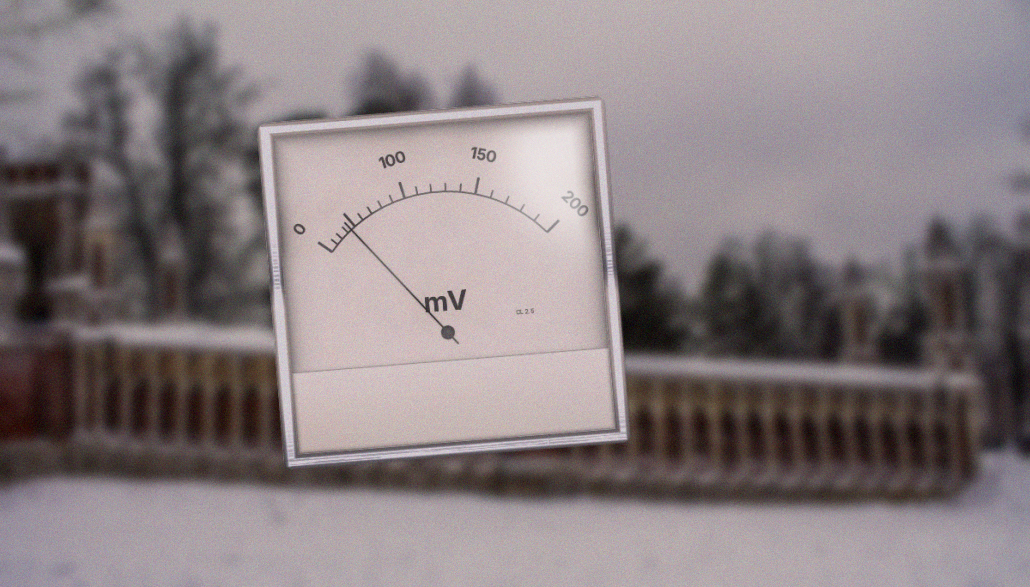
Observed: 45 mV
